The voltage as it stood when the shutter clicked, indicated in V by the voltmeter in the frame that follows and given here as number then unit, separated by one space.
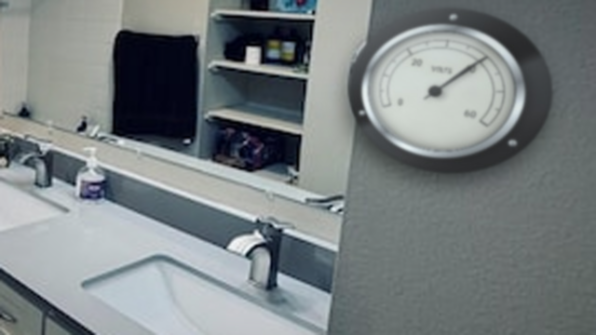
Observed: 40 V
